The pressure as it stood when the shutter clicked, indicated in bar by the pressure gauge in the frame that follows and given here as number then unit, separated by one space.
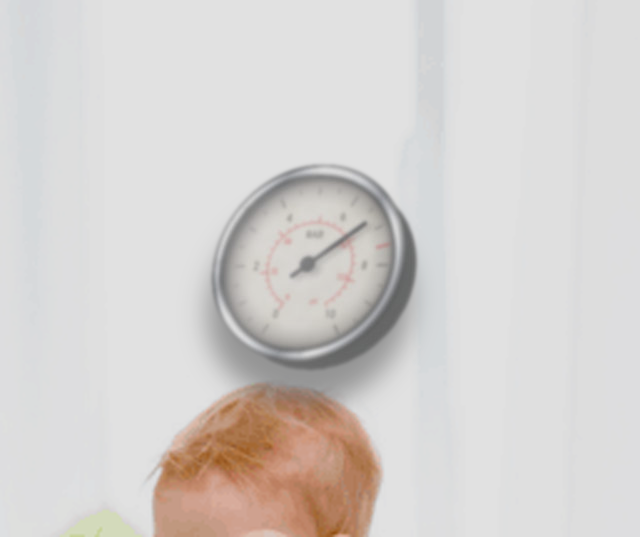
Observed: 6.75 bar
